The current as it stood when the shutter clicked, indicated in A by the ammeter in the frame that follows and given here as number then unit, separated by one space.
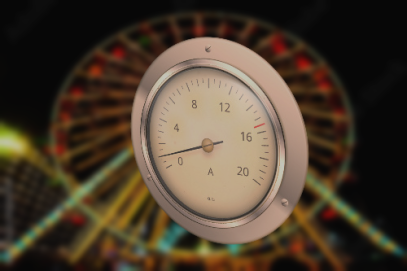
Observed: 1 A
